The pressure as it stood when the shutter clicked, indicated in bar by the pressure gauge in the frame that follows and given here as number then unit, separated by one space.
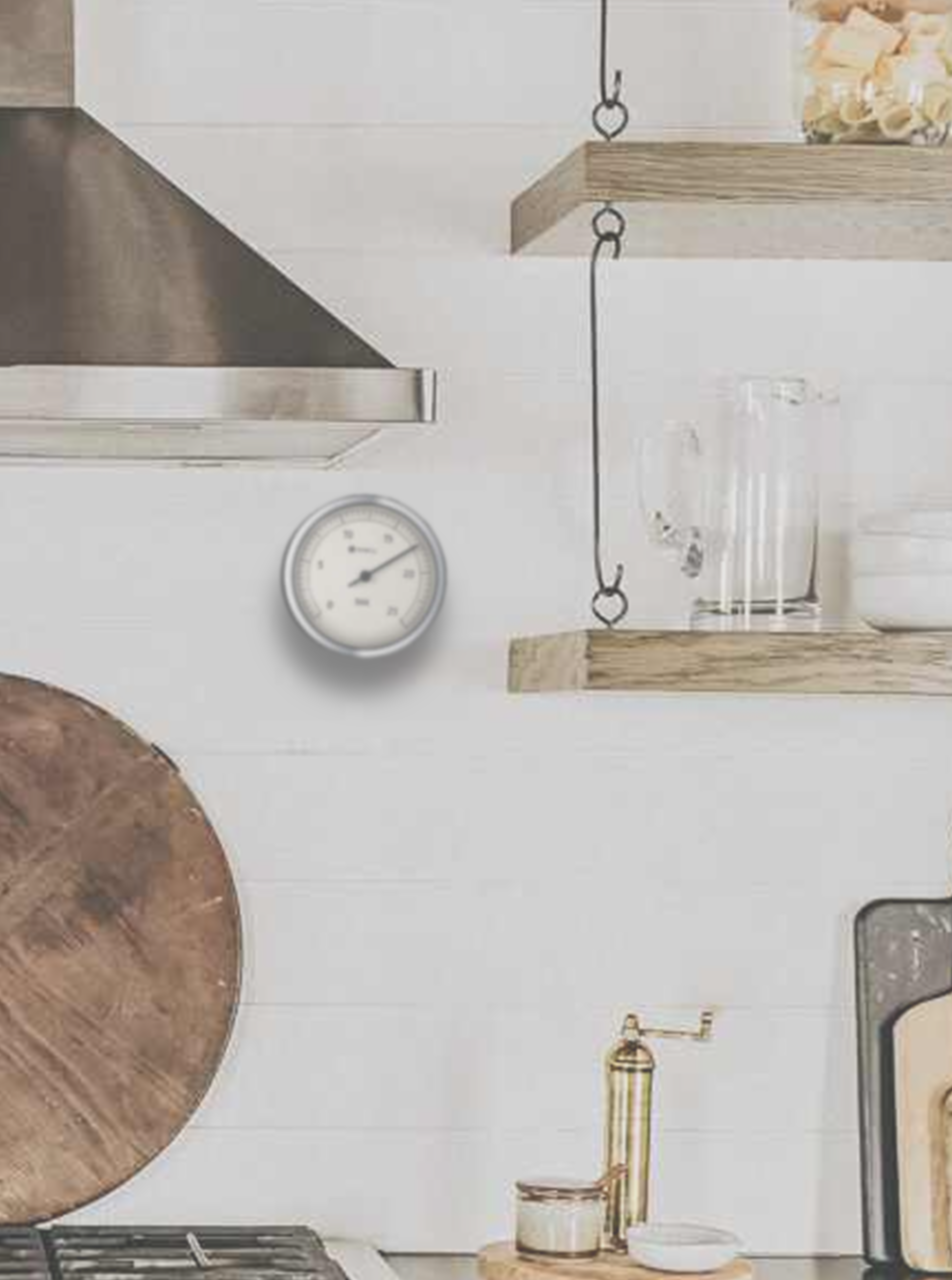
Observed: 17.5 bar
